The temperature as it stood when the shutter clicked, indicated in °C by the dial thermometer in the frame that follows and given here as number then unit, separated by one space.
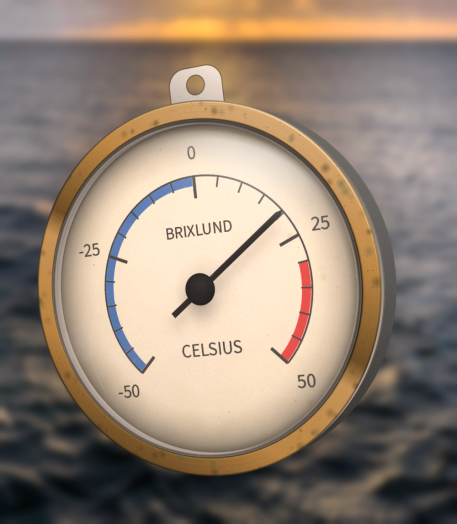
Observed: 20 °C
